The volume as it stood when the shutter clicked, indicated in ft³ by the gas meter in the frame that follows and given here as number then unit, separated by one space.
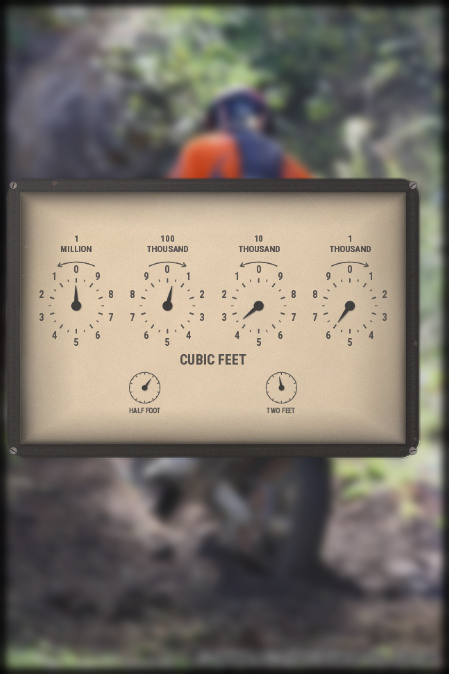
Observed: 3600 ft³
